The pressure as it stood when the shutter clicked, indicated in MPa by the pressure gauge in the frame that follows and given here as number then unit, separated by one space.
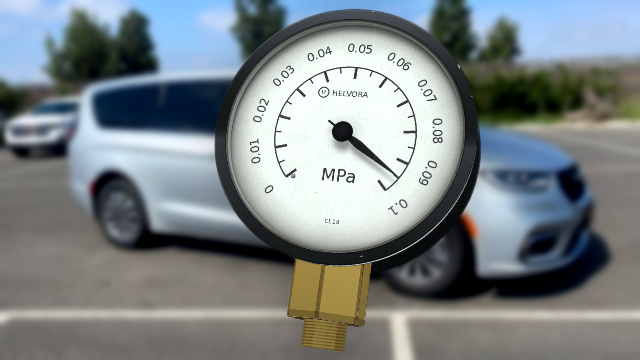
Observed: 0.095 MPa
